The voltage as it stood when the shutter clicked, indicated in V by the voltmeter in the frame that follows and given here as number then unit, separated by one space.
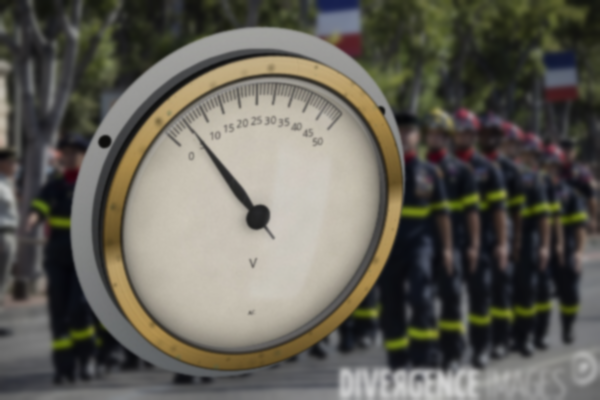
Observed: 5 V
